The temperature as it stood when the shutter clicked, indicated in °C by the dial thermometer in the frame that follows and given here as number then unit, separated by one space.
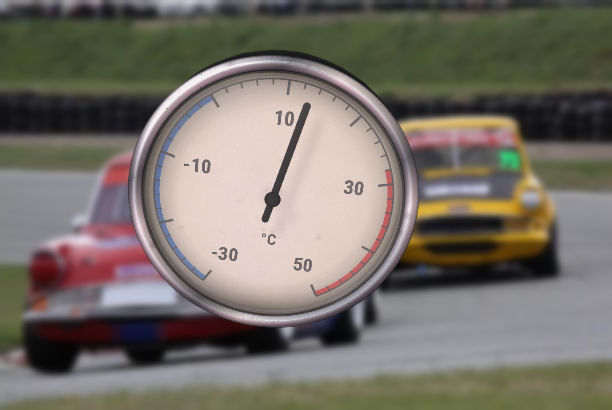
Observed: 13 °C
